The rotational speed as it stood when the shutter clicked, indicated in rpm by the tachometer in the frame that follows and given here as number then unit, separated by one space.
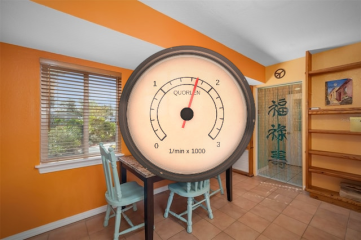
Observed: 1700 rpm
